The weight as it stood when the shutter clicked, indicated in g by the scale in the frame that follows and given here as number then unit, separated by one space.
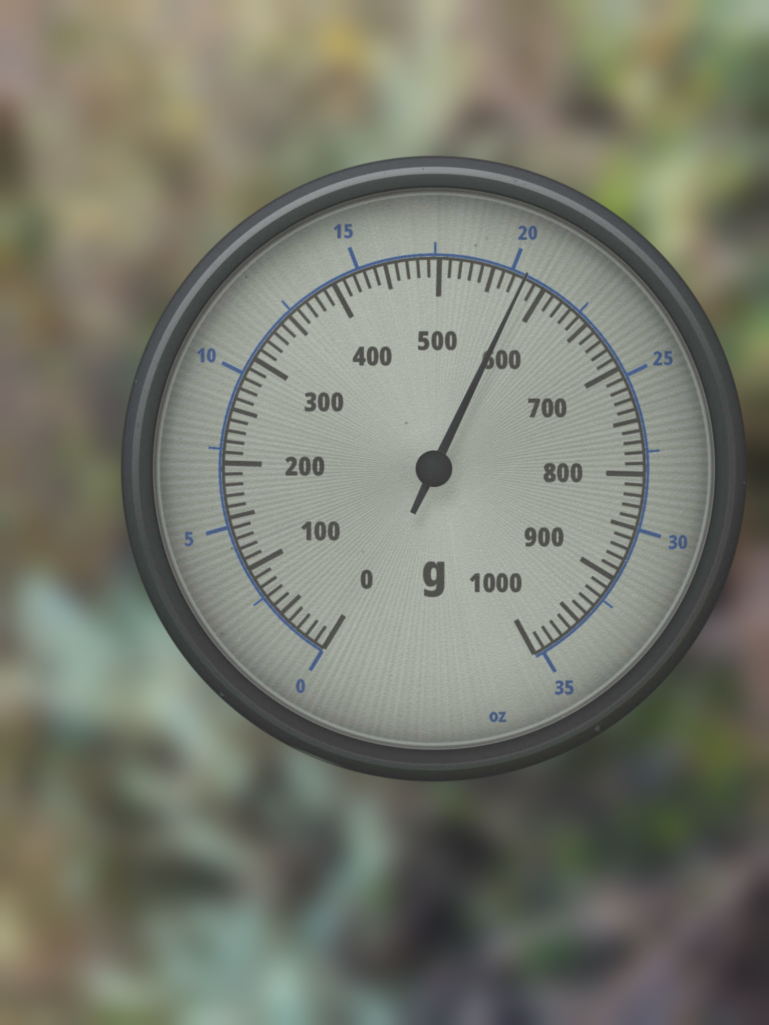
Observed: 580 g
